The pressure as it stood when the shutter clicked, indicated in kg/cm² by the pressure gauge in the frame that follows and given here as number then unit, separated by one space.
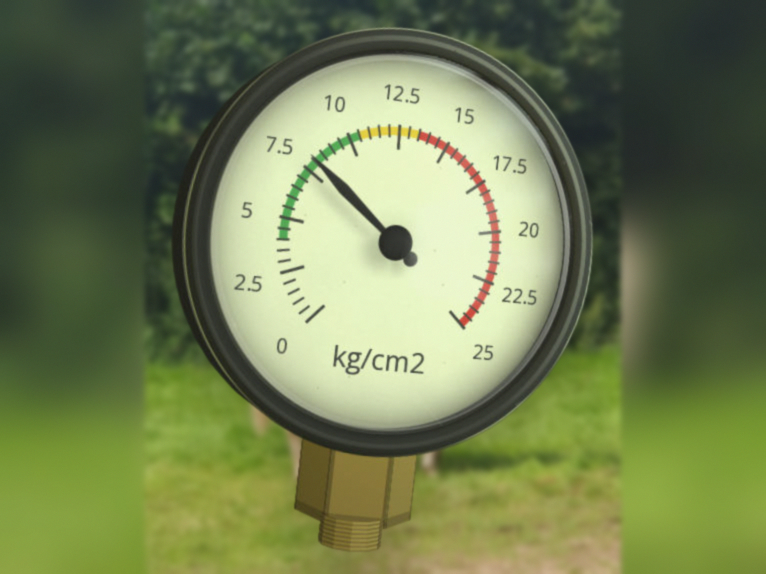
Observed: 8 kg/cm²
